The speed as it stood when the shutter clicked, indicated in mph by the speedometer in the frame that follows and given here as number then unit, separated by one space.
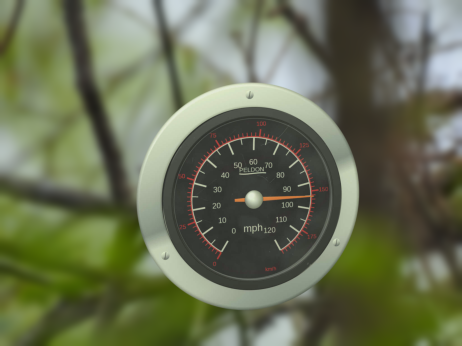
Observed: 95 mph
